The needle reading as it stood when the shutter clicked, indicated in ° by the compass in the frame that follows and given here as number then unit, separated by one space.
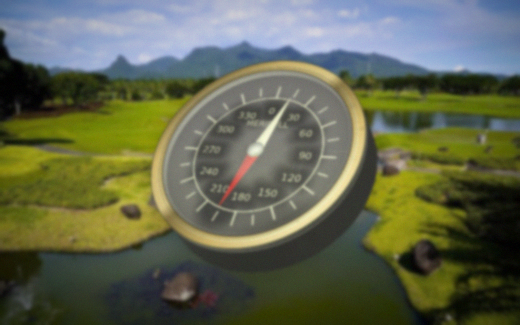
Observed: 195 °
